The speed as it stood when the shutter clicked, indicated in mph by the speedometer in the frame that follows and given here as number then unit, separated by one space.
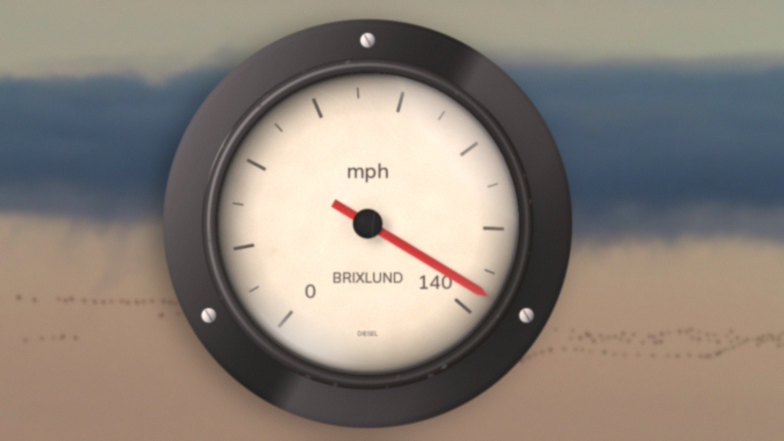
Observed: 135 mph
